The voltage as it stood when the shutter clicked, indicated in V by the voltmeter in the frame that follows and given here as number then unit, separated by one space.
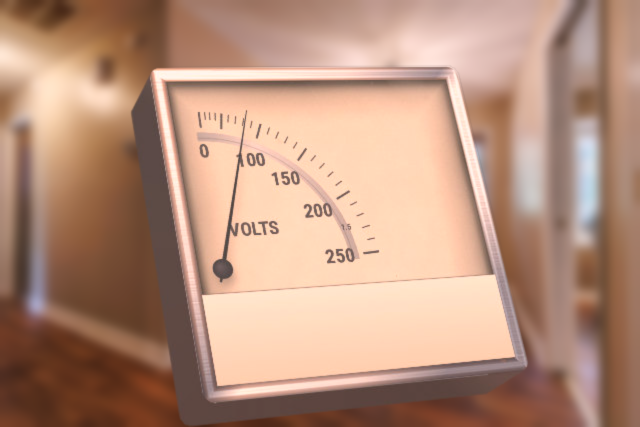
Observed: 80 V
